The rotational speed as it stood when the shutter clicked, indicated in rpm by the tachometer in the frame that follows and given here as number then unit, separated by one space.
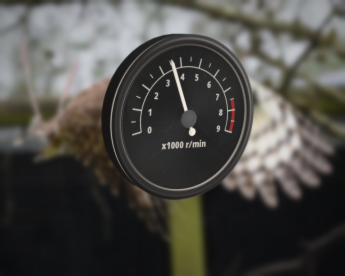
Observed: 3500 rpm
